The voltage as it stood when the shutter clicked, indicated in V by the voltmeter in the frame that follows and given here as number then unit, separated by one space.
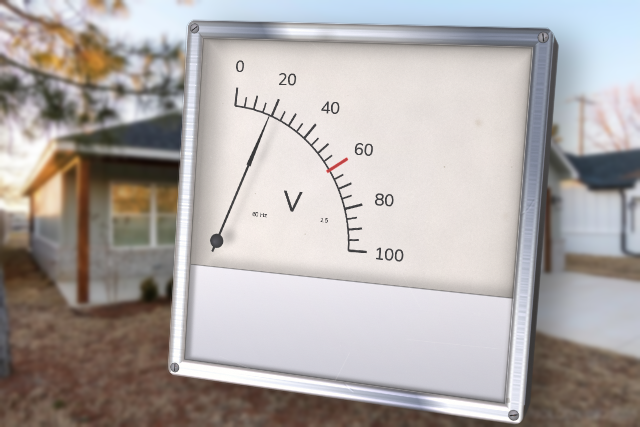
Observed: 20 V
